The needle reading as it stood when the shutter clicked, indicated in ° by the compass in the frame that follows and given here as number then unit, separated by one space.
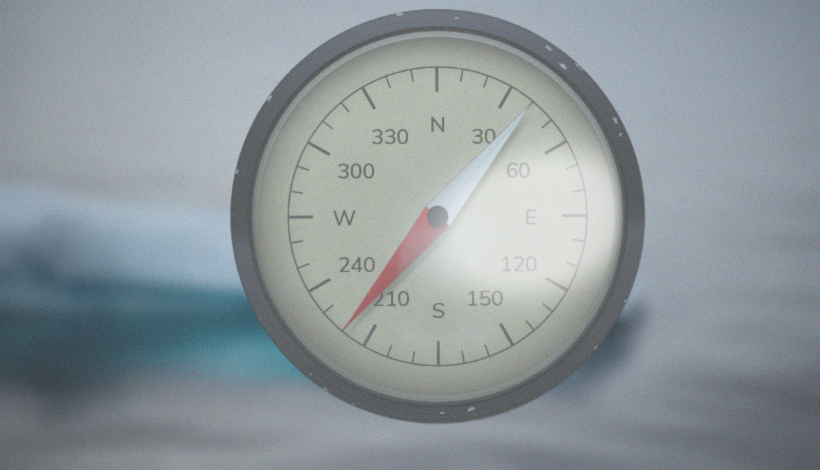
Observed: 220 °
